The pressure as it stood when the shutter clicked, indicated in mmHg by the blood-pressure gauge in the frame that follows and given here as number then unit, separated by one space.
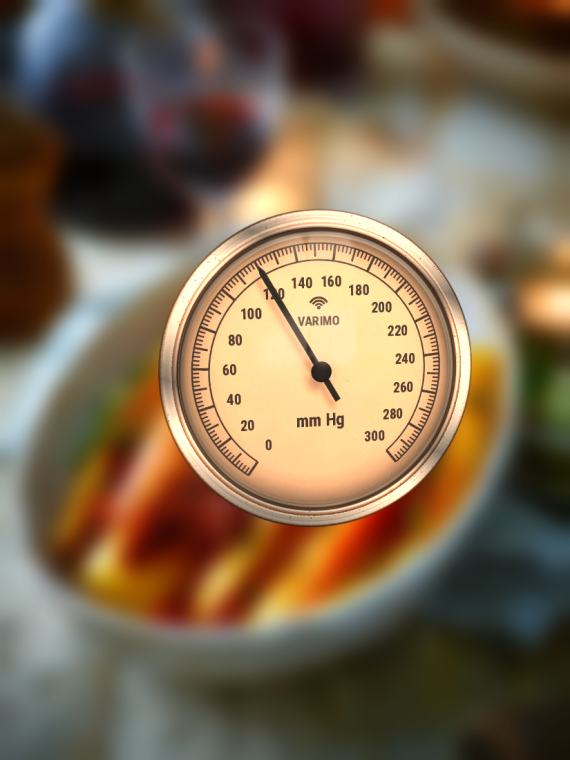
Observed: 120 mmHg
